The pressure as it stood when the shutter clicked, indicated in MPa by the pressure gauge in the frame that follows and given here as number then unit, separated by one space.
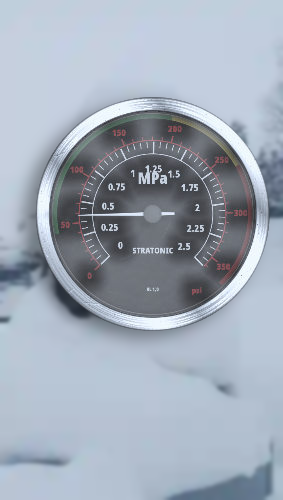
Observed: 0.4 MPa
